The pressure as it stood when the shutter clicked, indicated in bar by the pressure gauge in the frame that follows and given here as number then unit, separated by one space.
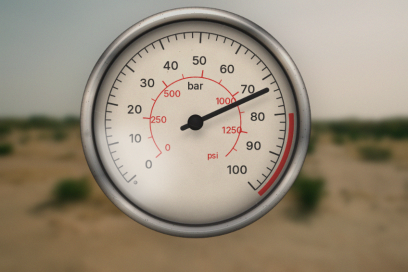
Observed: 73 bar
